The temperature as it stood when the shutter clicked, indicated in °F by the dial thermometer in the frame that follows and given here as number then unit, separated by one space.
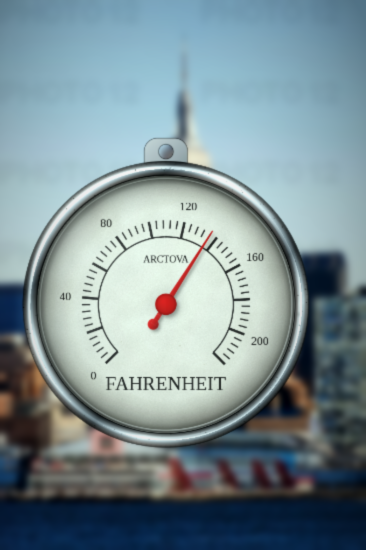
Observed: 136 °F
